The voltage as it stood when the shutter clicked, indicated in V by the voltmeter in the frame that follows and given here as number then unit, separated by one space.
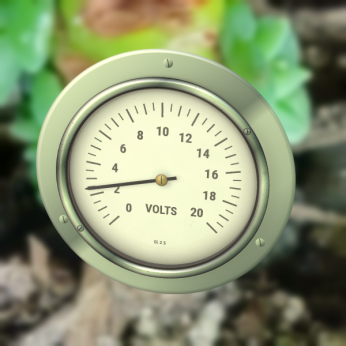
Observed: 2.5 V
